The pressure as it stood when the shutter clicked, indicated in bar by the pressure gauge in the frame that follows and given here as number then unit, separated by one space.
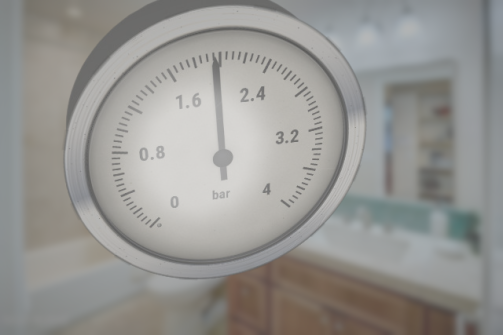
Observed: 1.95 bar
